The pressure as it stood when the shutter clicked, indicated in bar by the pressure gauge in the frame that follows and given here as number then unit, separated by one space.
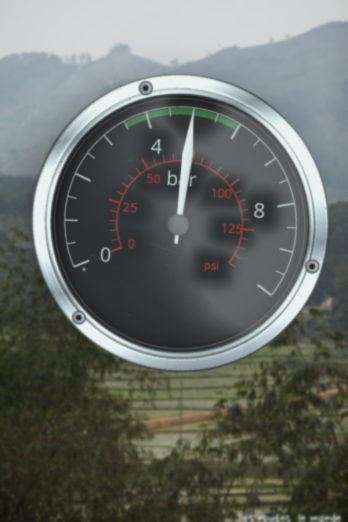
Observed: 5 bar
